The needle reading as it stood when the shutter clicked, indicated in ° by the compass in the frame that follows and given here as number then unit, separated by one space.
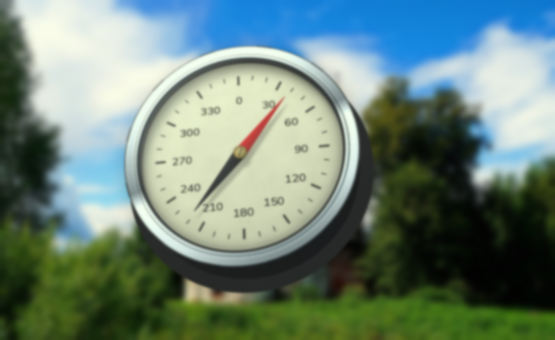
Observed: 40 °
